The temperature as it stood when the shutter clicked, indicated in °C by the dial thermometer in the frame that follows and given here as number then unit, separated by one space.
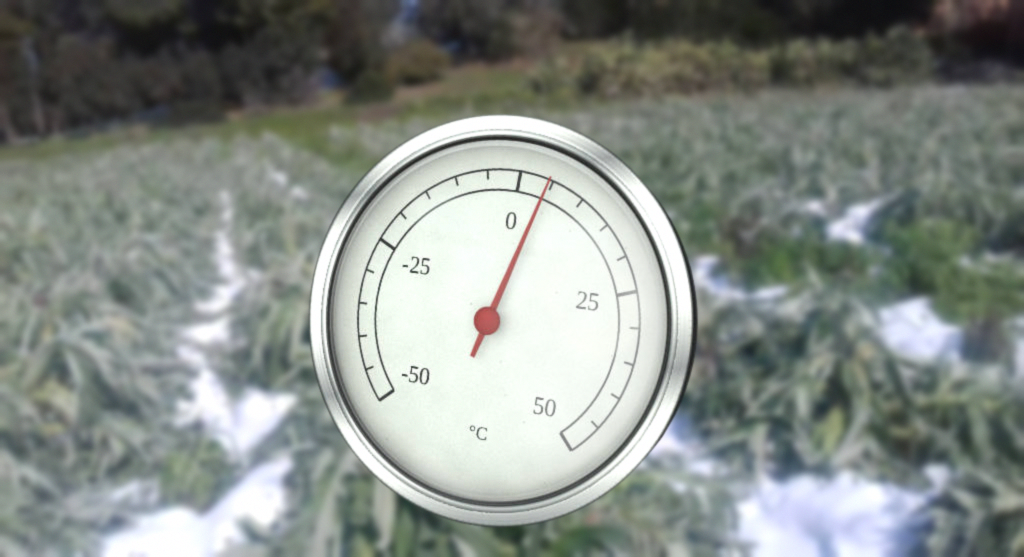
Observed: 5 °C
